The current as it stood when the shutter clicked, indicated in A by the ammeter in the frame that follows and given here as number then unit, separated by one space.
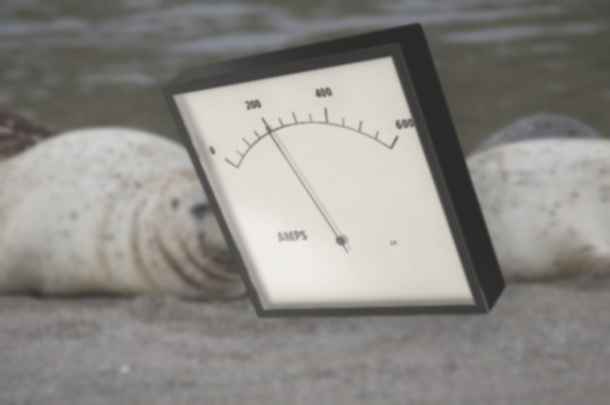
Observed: 200 A
